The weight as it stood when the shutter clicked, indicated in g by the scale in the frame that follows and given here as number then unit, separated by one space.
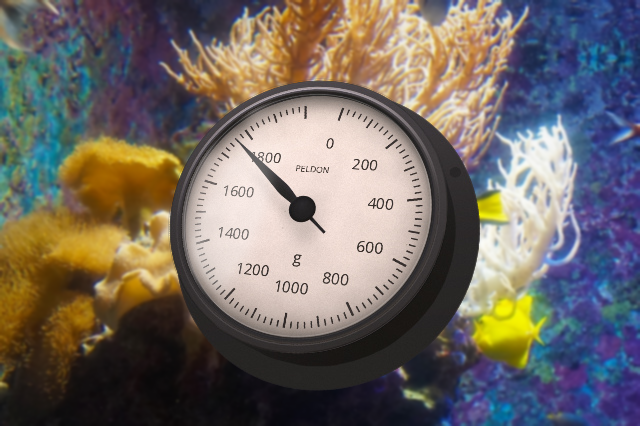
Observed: 1760 g
